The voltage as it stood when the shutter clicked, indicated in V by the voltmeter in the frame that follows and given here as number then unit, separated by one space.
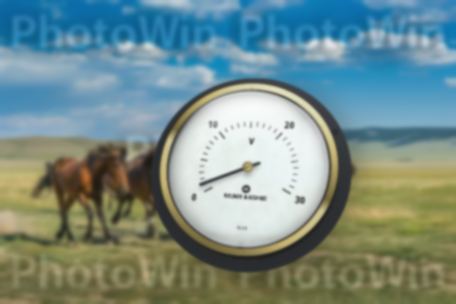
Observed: 1 V
